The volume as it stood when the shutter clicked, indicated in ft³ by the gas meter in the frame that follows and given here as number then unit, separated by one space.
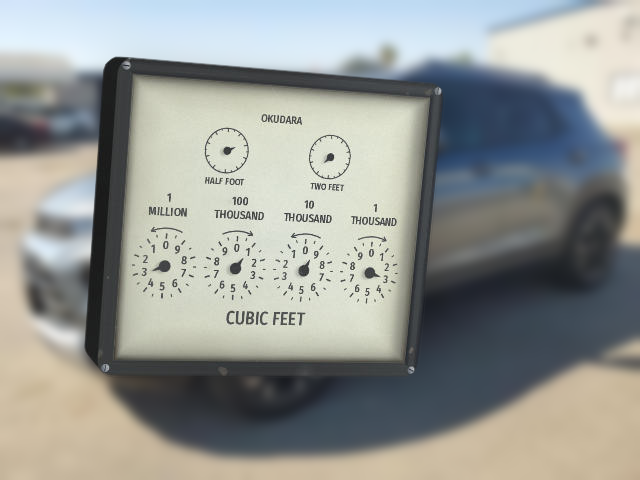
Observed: 309300 ft³
